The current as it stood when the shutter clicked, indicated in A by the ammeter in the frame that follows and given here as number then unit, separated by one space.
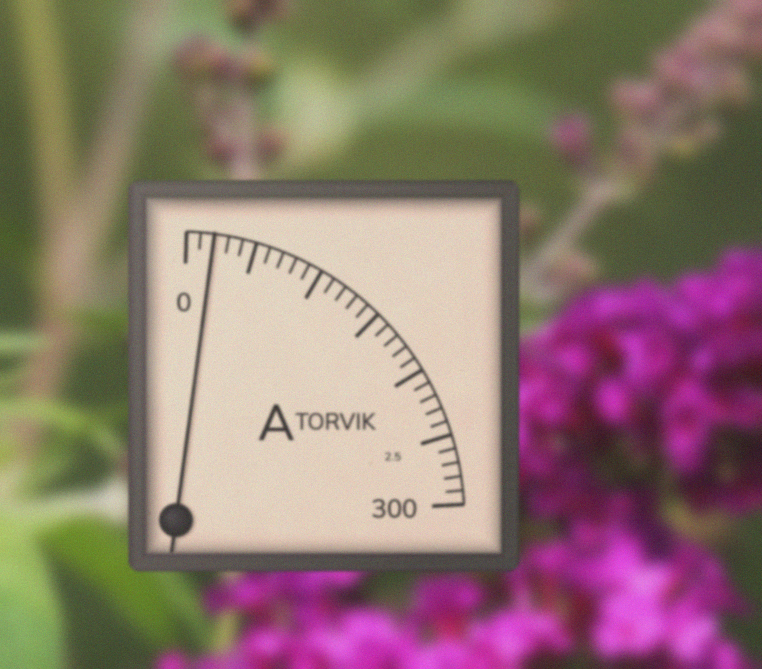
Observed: 20 A
